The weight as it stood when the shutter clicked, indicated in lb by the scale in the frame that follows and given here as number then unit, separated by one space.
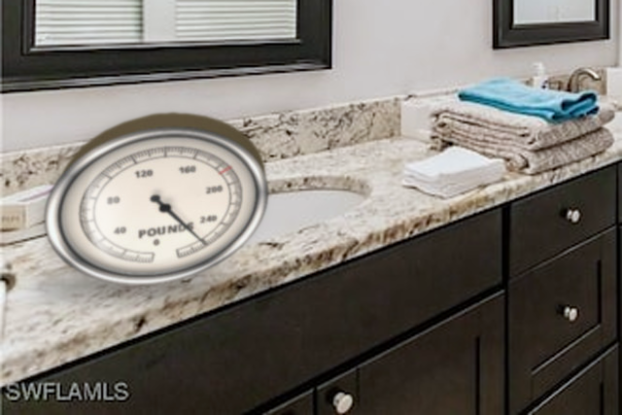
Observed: 260 lb
